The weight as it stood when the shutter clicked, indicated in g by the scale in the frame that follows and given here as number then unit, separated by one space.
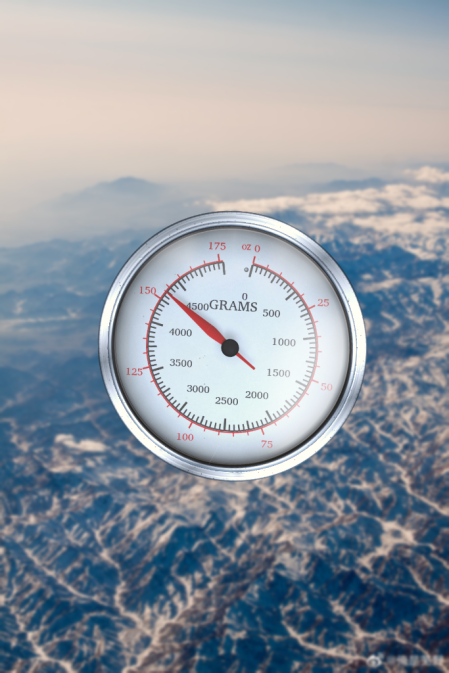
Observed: 4350 g
